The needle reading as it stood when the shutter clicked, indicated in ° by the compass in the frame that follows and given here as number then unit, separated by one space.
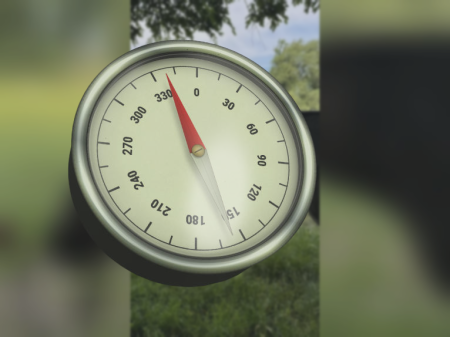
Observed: 337.5 °
